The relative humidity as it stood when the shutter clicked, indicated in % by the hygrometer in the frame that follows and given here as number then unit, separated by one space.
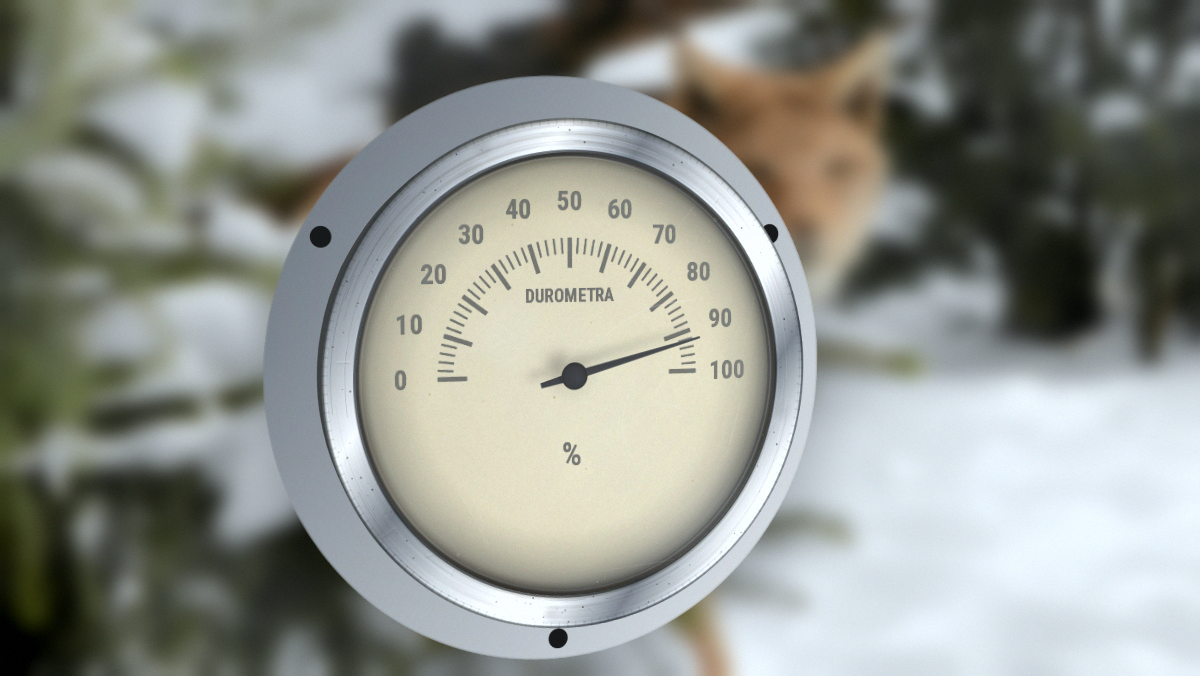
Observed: 92 %
